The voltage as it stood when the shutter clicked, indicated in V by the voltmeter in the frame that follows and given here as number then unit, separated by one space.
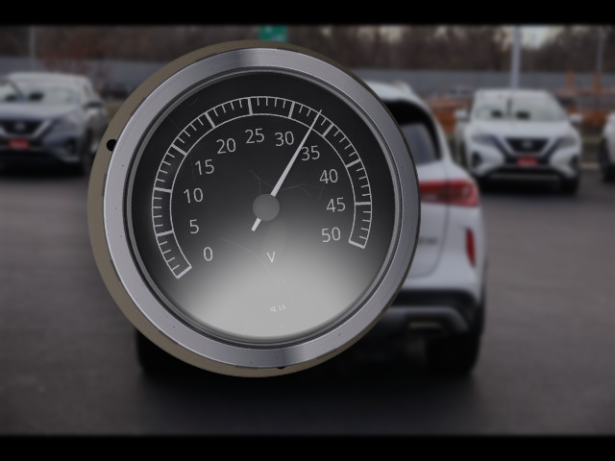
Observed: 33 V
